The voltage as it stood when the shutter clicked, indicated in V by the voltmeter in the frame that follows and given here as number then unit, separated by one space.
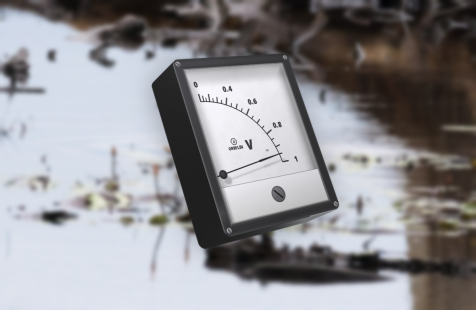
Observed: 0.95 V
